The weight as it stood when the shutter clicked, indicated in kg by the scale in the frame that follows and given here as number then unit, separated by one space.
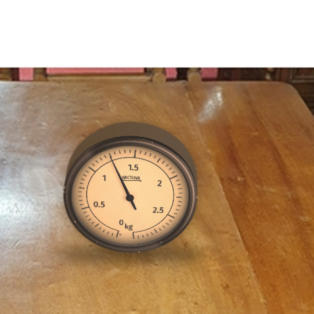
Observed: 1.25 kg
